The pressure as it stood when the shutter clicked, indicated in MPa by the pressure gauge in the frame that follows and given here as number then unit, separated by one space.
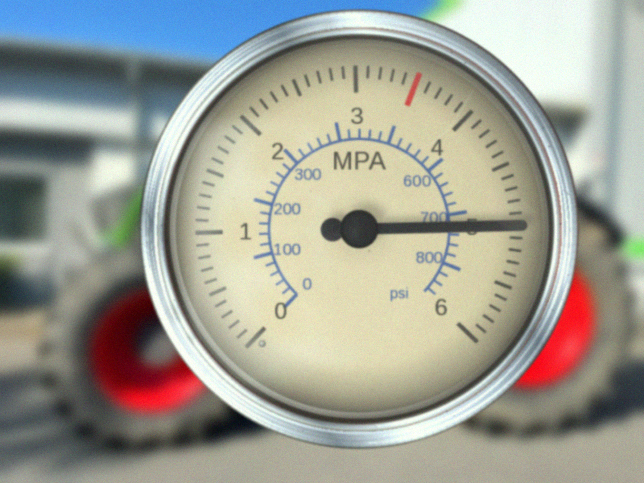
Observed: 5 MPa
